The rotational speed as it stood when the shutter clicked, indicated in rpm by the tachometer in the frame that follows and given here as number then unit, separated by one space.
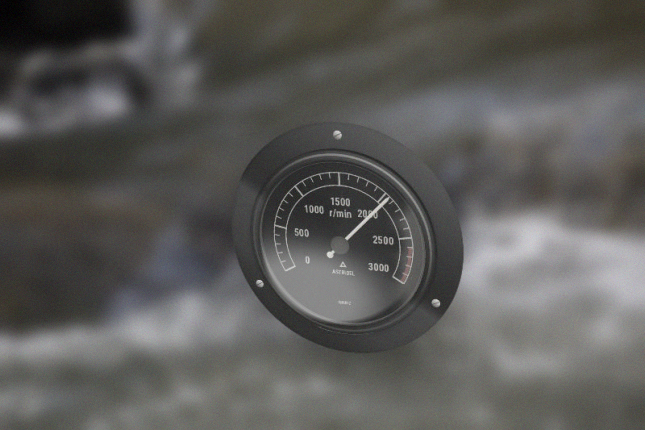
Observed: 2050 rpm
